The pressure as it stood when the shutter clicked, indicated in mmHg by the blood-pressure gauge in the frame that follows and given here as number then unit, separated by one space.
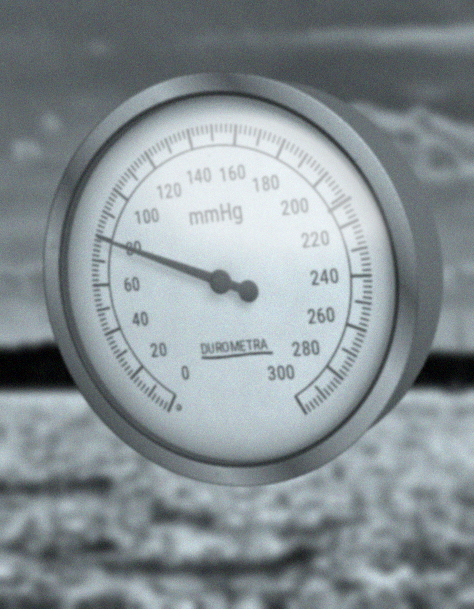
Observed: 80 mmHg
